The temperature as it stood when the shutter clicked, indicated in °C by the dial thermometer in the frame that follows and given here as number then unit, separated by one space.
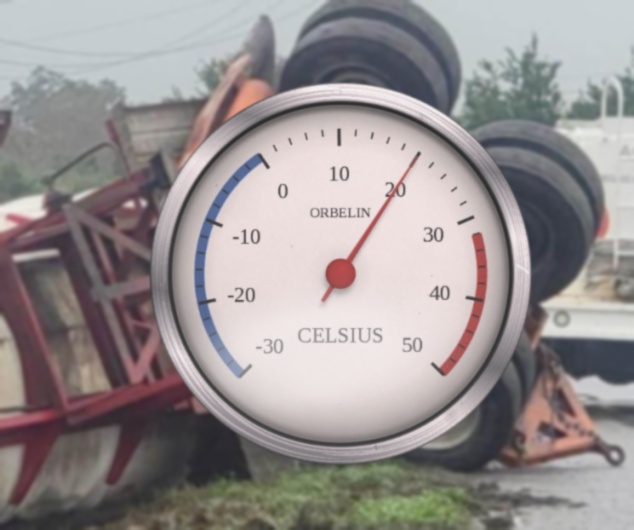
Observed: 20 °C
